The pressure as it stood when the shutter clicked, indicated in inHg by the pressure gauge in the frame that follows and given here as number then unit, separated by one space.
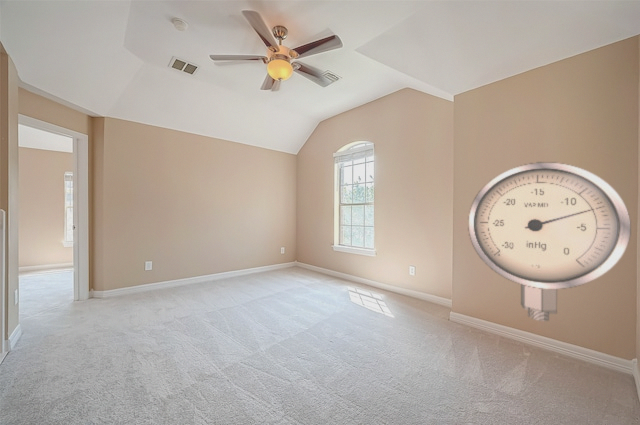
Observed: -7.5 inHg
